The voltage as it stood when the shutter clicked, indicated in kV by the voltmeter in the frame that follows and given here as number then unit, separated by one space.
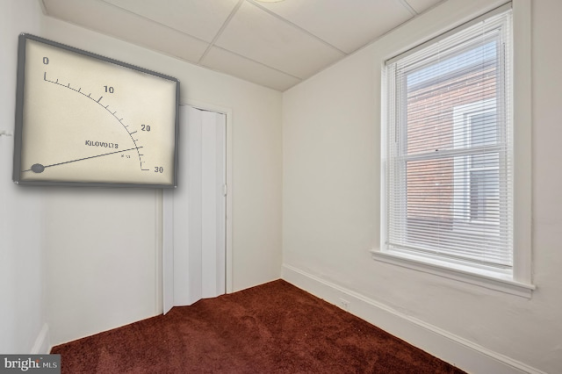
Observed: 24 kV
